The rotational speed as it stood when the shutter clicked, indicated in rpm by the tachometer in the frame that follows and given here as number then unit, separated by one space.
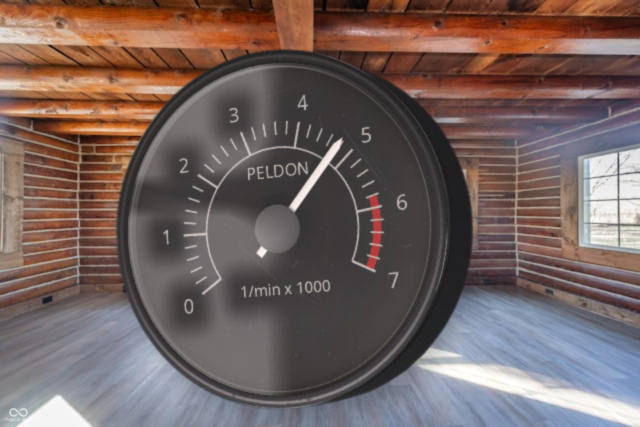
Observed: 4800 rpm
